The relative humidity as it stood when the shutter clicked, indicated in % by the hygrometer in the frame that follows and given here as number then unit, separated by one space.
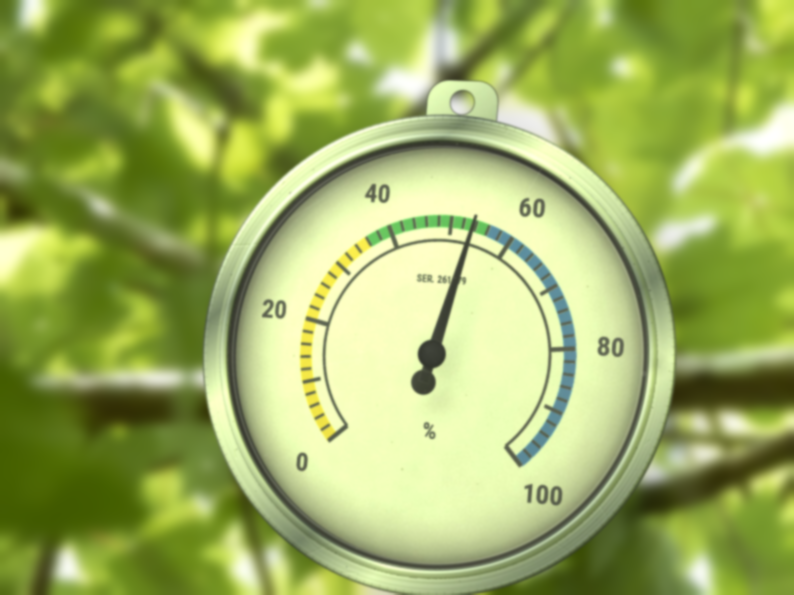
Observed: 54 %
